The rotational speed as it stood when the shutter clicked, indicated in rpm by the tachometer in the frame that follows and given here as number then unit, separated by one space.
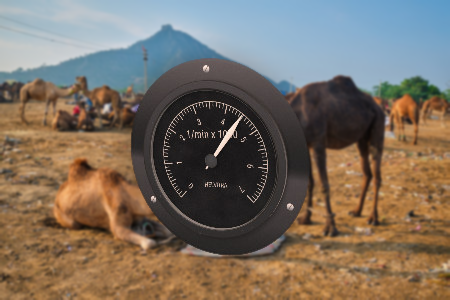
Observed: 4500 rpm
